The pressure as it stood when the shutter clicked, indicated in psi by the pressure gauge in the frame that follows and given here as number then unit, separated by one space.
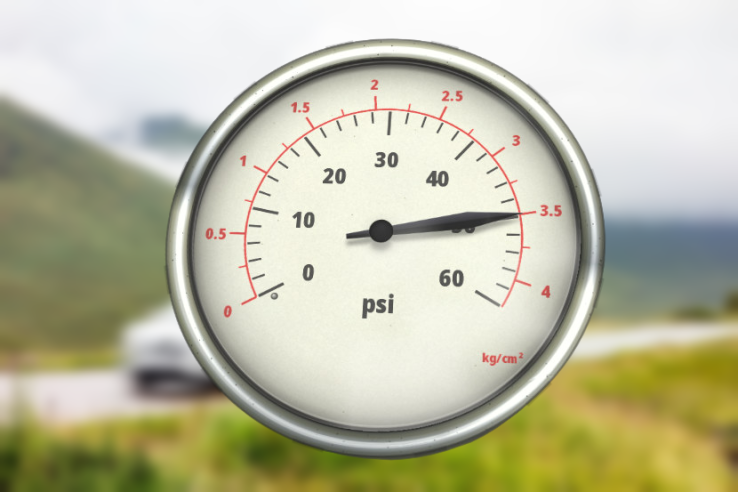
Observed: 50 psi
